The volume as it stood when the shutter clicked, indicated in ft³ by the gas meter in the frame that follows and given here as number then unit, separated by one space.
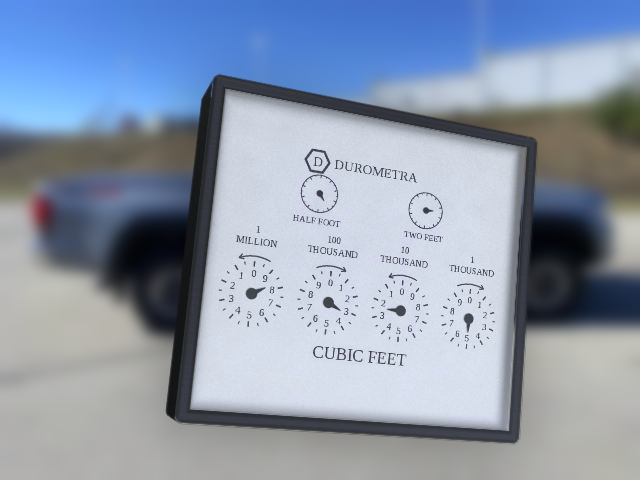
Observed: 832500 ft³
